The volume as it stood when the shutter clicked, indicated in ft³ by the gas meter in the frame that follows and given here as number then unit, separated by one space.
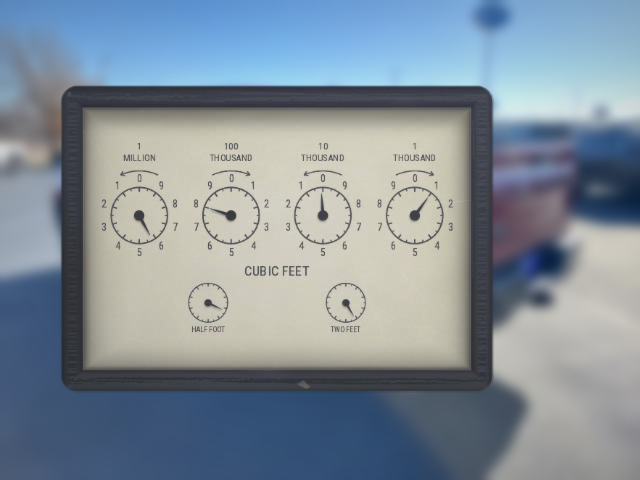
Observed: 580100 ft³
